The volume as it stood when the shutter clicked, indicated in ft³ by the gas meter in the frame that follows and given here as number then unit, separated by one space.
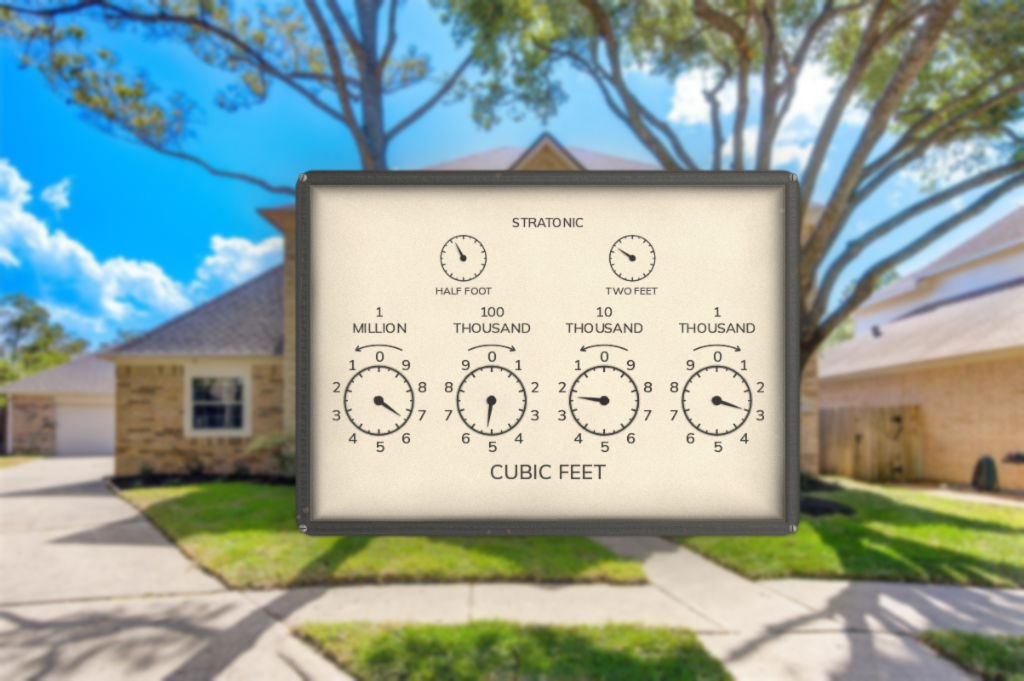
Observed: 652300 ft³
